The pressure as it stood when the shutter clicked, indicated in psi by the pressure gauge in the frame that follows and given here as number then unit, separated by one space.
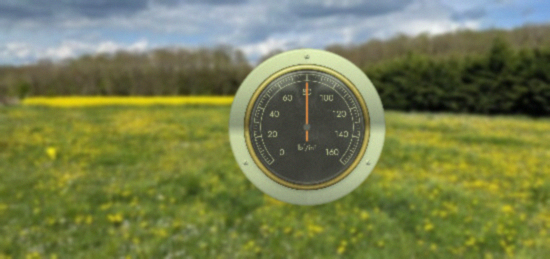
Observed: 80 psi
